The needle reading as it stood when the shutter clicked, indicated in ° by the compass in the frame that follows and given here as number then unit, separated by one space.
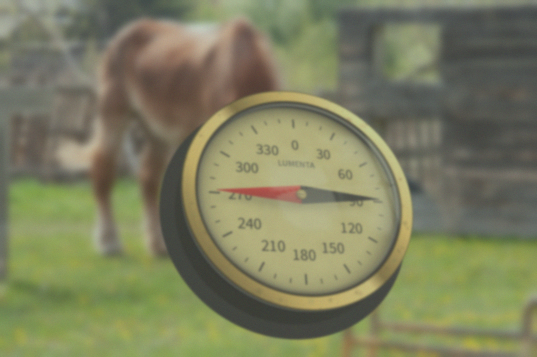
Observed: 270 °
